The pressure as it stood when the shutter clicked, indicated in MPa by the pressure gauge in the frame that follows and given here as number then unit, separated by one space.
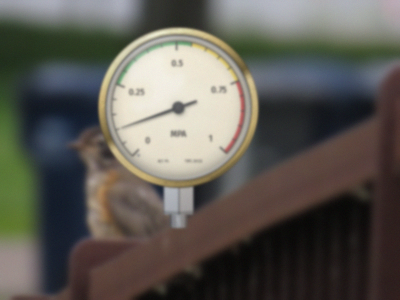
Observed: 0.1 MPa
